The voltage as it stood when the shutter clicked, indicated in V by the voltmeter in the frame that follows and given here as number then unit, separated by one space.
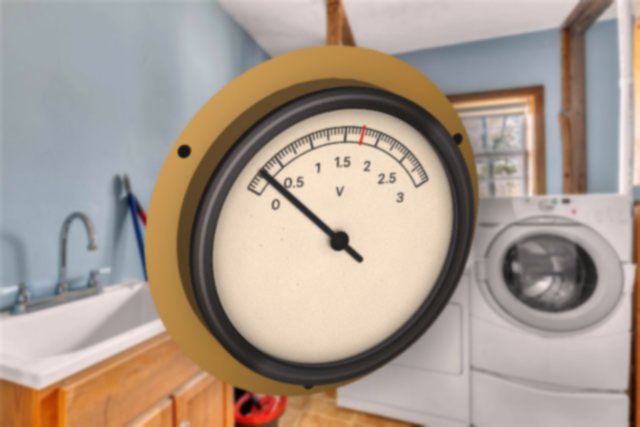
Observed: 0.25 V
